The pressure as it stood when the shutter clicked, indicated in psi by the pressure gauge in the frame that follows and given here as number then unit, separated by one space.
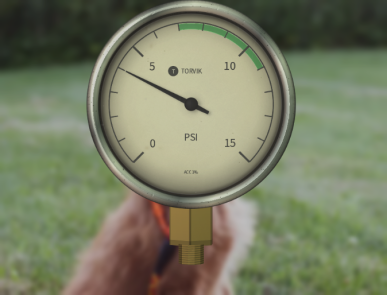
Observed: 4 psi
